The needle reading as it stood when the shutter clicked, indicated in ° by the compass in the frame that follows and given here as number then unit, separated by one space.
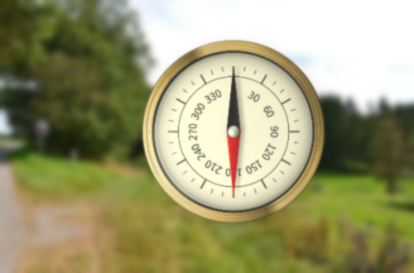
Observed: 180 °
